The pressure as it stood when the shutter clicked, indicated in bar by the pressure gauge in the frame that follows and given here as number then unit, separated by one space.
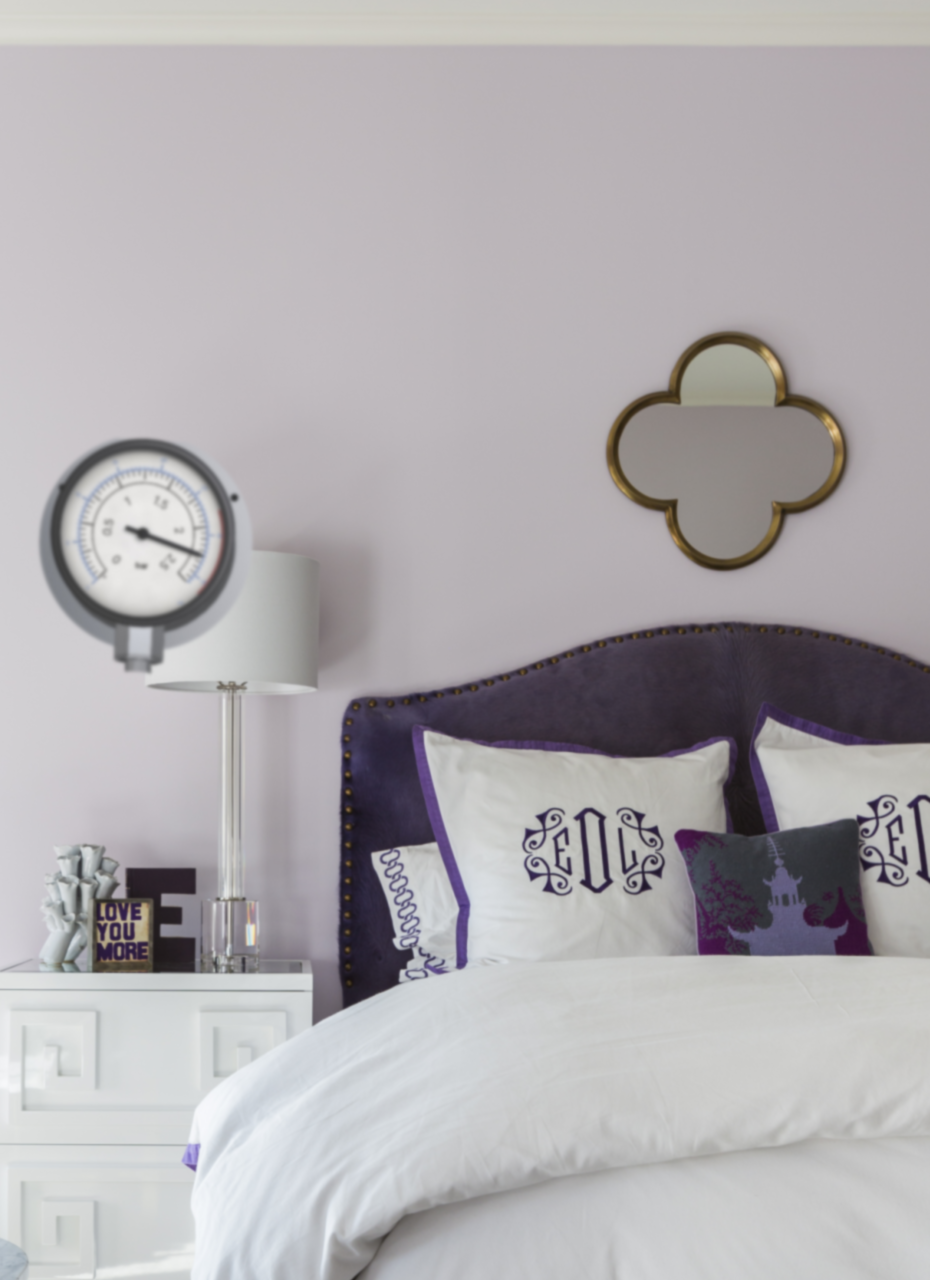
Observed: 2.25 bar
